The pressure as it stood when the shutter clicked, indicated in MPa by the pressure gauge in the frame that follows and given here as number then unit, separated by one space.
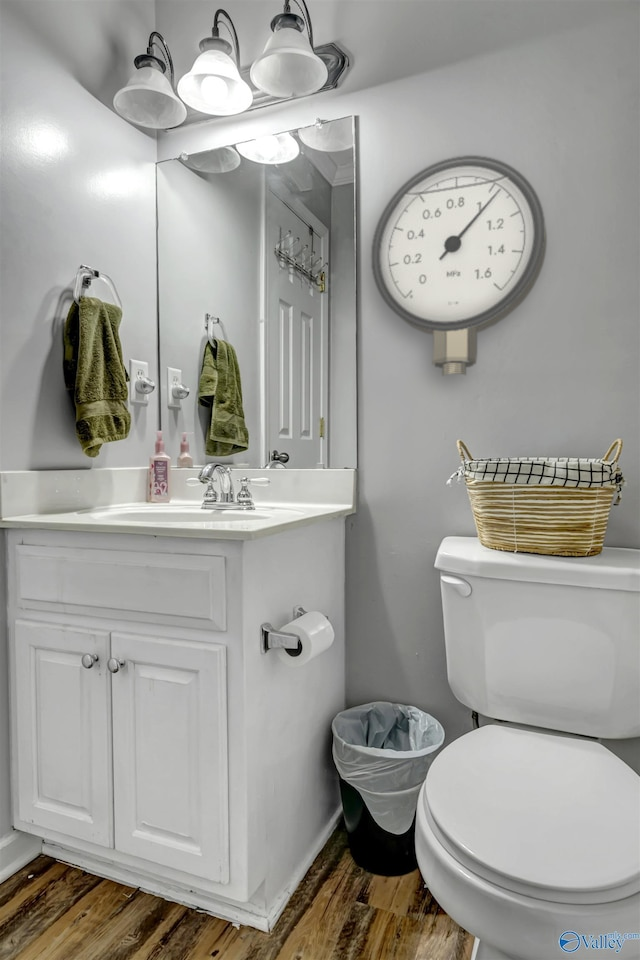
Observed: 1.05 MPa
